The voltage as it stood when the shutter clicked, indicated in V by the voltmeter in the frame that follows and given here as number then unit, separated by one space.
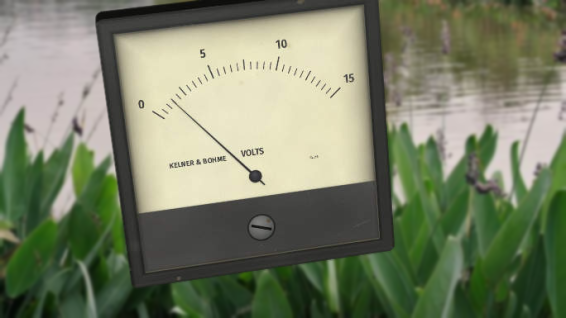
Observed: 1.5 V
